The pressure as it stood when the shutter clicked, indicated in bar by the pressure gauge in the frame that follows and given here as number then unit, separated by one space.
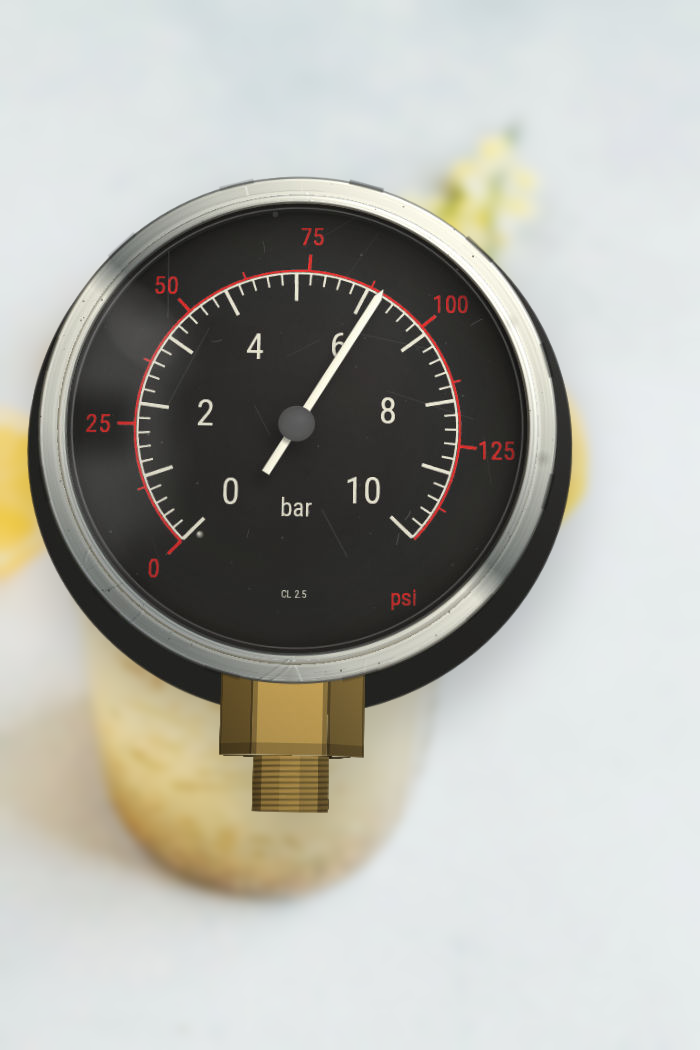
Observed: 6.2 bar
